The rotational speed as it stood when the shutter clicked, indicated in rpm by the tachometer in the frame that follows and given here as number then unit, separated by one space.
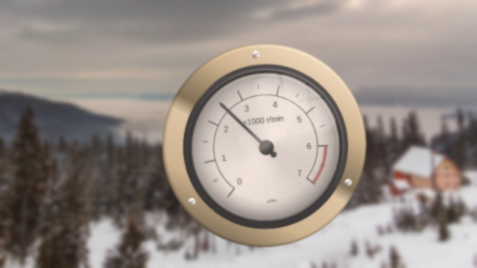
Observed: 2500 rpm
